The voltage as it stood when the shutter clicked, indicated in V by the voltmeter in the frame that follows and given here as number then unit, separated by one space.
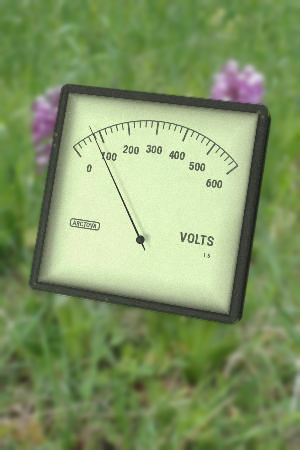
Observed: 80 V
